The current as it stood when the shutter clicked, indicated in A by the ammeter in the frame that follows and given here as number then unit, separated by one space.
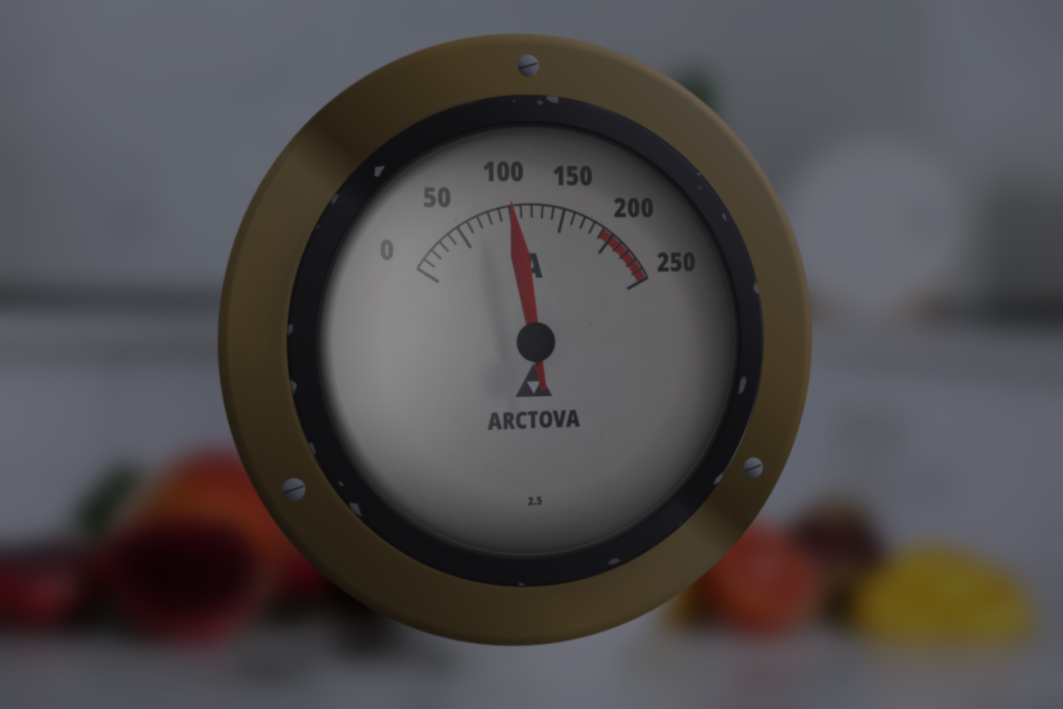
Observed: 100 A
